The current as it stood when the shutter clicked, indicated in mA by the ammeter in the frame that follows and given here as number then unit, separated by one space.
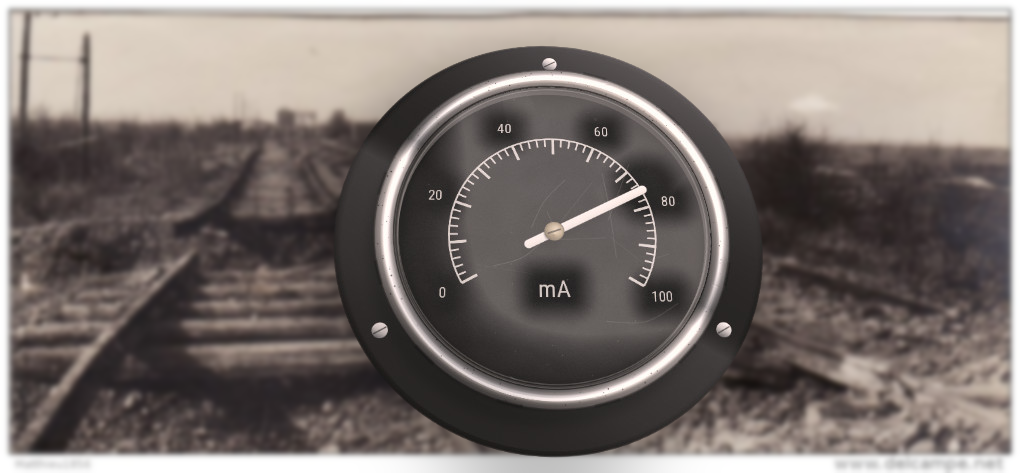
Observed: 76 mA
